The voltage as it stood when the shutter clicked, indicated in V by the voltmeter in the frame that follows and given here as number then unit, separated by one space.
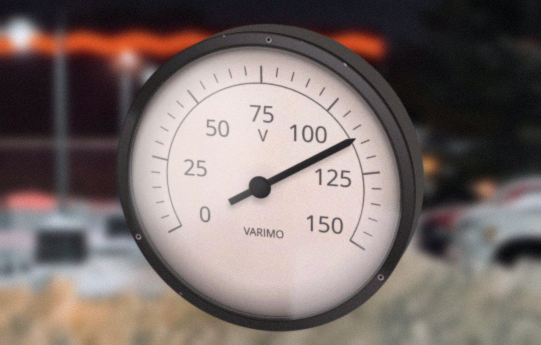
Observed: 112.5 V
